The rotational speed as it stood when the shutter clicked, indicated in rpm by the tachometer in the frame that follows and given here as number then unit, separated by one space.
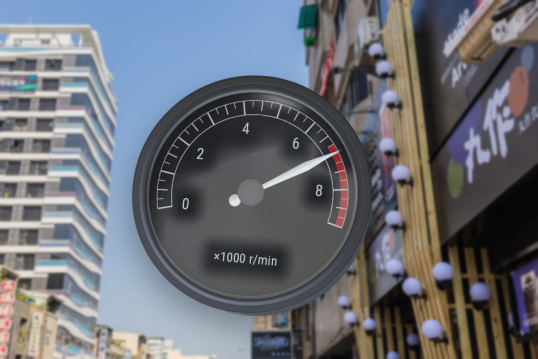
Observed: 7000 rpm
